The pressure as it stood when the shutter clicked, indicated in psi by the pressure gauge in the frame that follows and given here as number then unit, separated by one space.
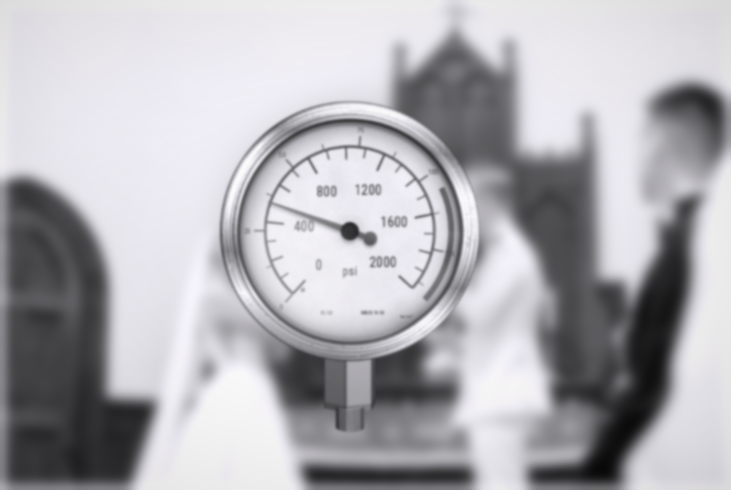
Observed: 500 psi
